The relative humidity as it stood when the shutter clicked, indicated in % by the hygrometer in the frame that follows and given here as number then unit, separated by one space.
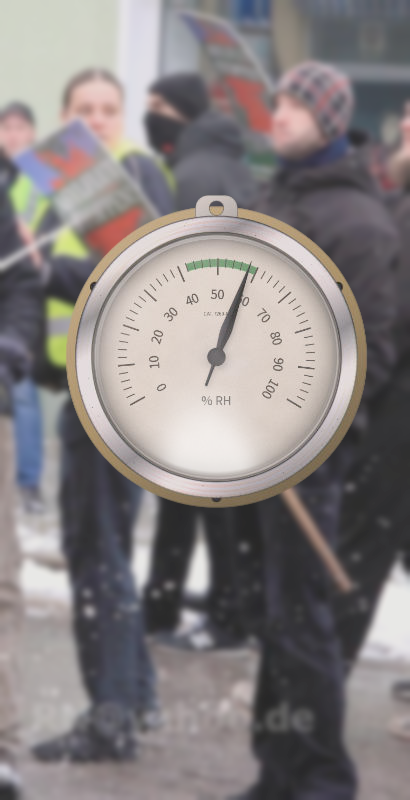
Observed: 58 %
